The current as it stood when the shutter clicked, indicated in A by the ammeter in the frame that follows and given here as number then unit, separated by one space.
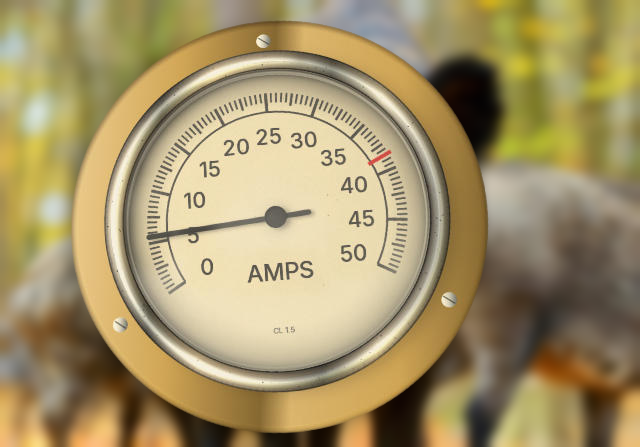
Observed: 5.5 A
